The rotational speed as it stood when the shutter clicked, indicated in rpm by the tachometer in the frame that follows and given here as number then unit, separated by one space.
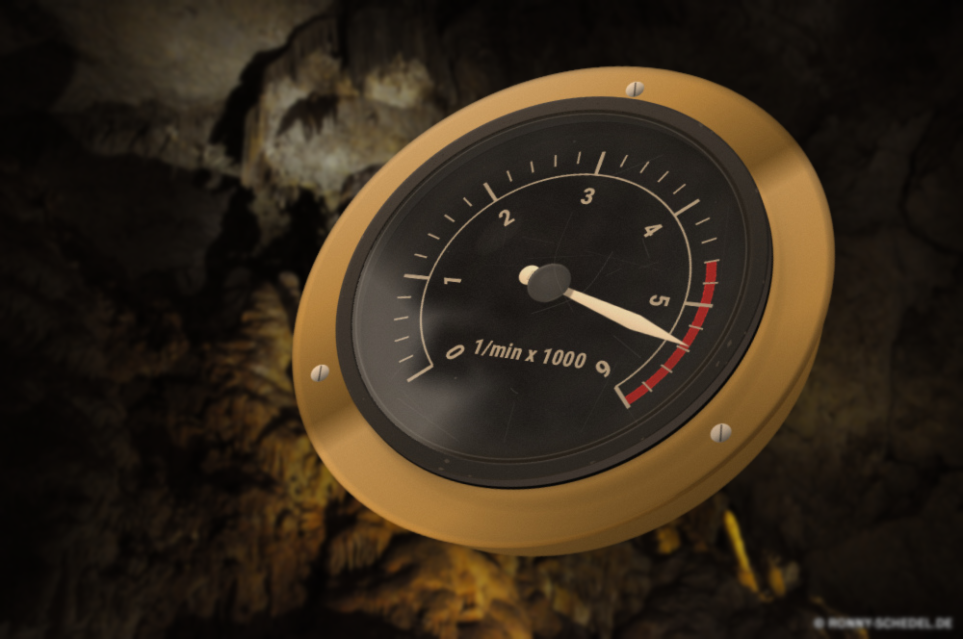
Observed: 5400 rpm
